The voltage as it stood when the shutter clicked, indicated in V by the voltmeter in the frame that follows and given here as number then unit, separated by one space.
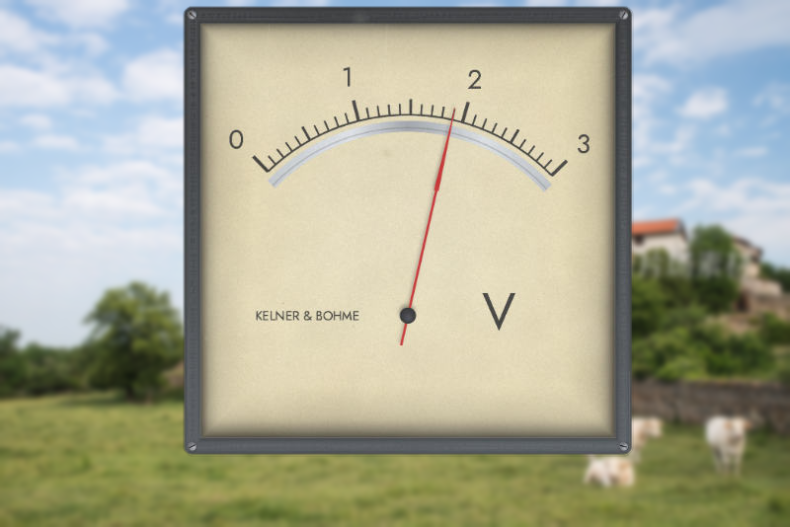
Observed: 1.9 V
